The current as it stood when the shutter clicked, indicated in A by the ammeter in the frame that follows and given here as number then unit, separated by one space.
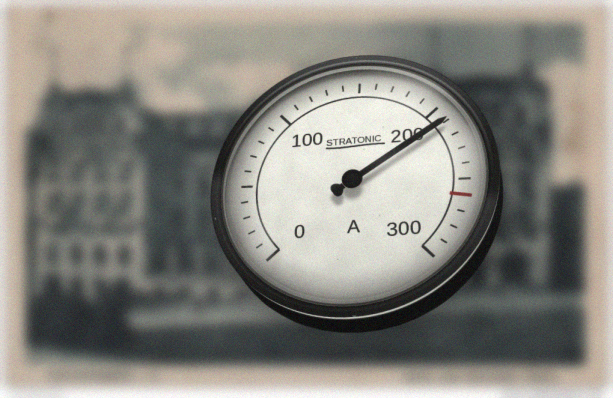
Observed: 210 A
